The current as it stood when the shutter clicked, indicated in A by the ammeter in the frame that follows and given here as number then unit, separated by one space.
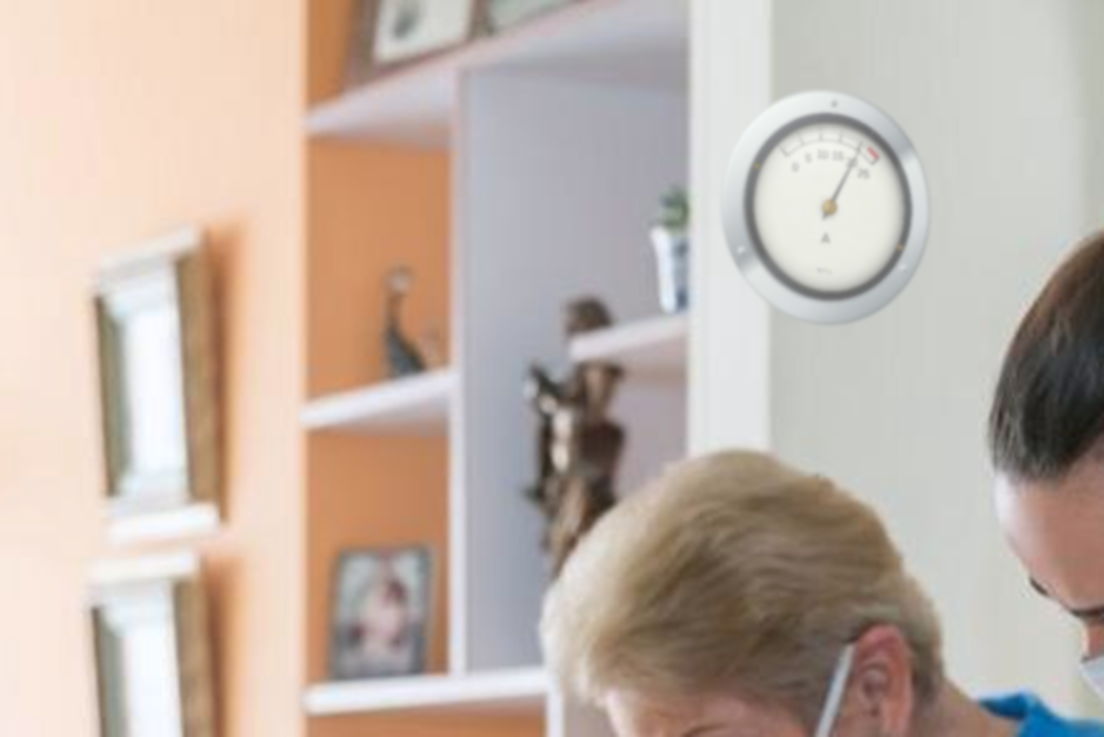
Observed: 20 A
